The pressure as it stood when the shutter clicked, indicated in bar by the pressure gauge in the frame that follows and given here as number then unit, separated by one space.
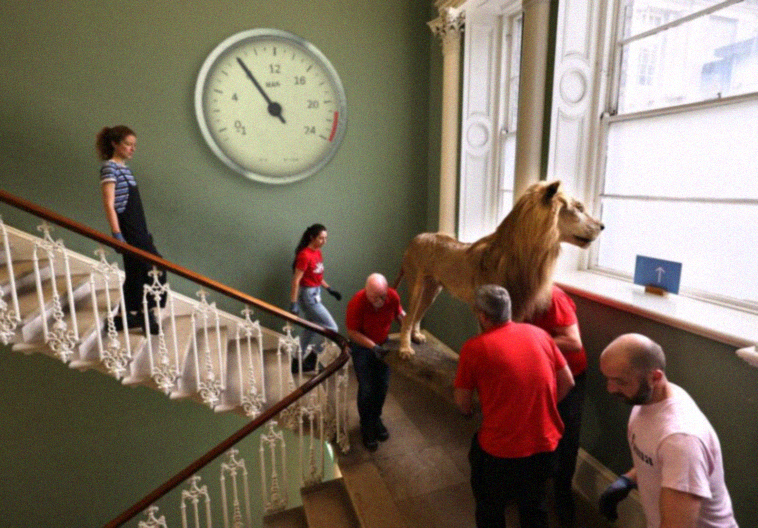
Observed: 8 bar
